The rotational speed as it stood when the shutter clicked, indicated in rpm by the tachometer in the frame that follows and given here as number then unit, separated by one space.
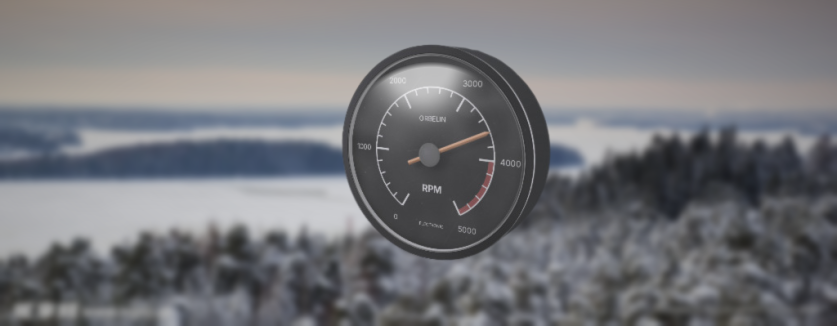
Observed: 3600 rpm
